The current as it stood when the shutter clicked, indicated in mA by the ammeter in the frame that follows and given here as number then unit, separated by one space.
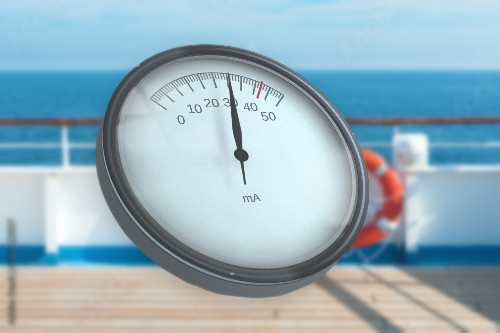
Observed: 30 mA
